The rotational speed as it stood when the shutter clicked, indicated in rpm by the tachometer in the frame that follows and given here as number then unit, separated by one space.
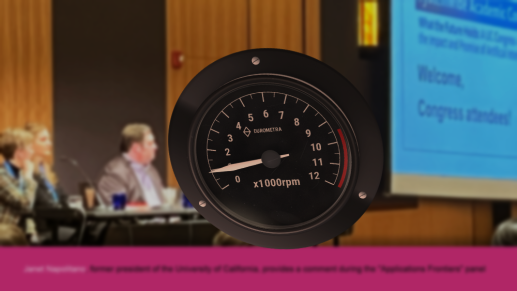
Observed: 1000 rpm
